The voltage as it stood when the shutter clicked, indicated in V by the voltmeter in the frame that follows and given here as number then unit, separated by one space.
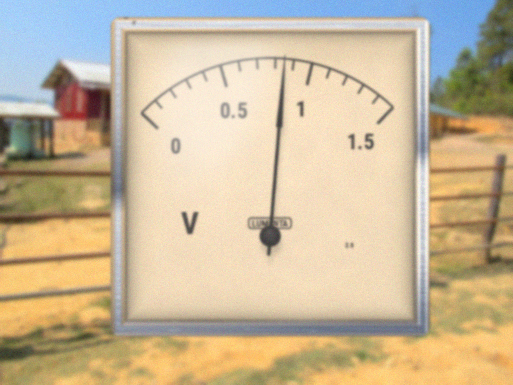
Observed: 0.85 V
